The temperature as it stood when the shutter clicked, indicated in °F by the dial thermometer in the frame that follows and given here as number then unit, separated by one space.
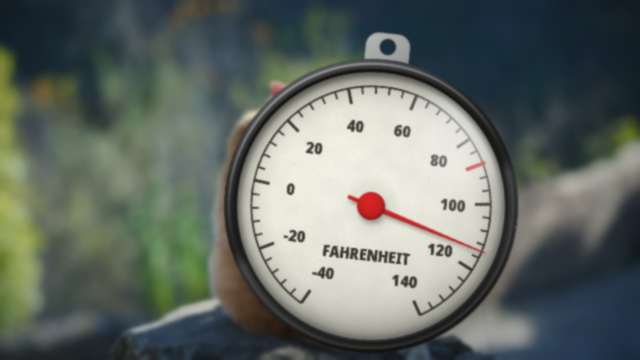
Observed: 114 °F
